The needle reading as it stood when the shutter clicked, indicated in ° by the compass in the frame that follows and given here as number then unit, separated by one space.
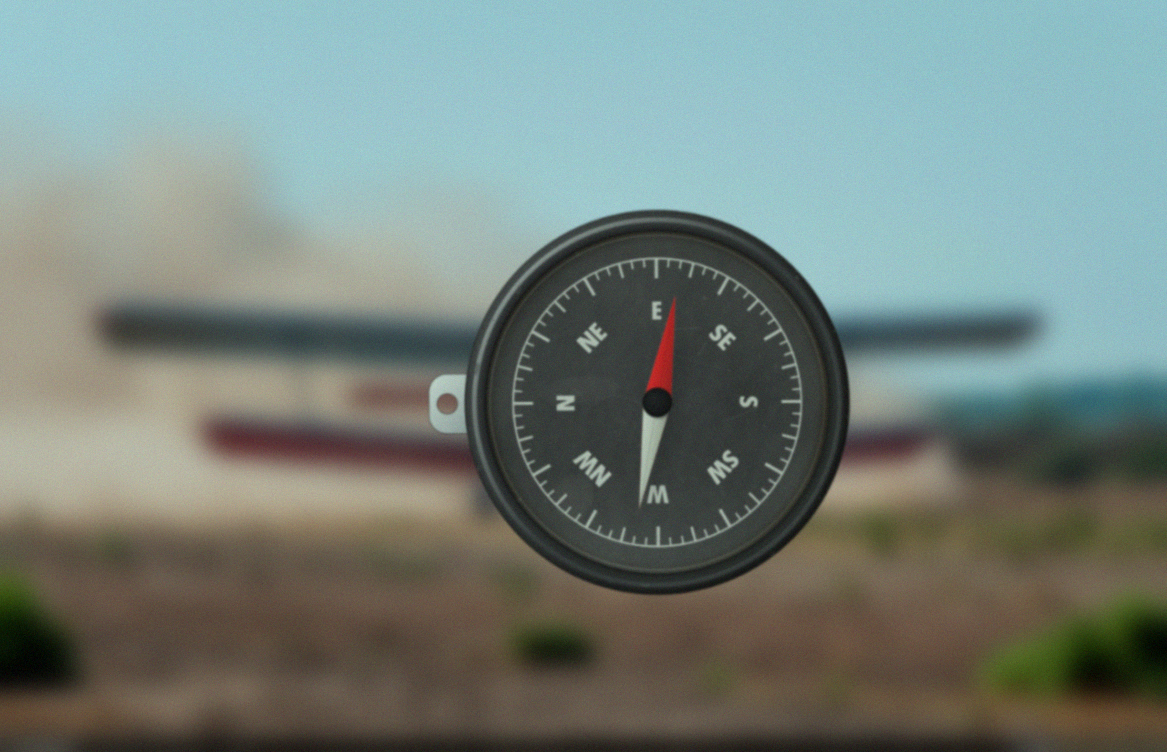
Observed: 100 °
